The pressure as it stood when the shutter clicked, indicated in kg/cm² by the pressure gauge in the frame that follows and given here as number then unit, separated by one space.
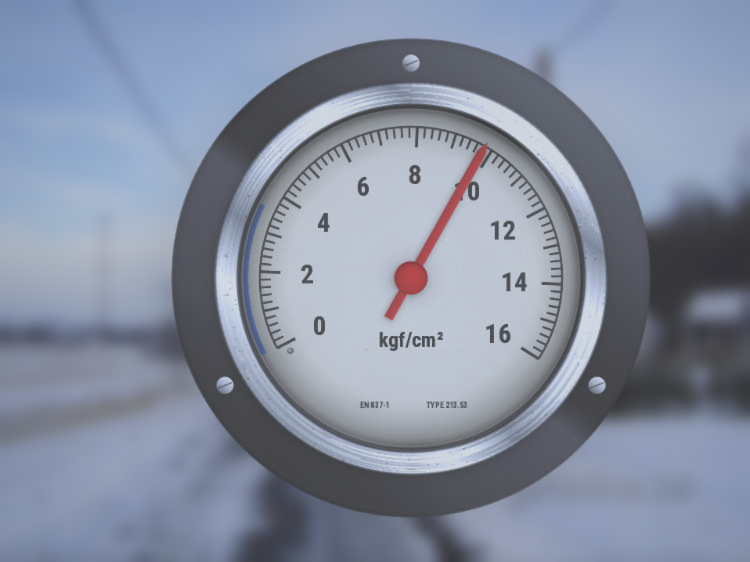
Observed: 9.8 kg/cm²
